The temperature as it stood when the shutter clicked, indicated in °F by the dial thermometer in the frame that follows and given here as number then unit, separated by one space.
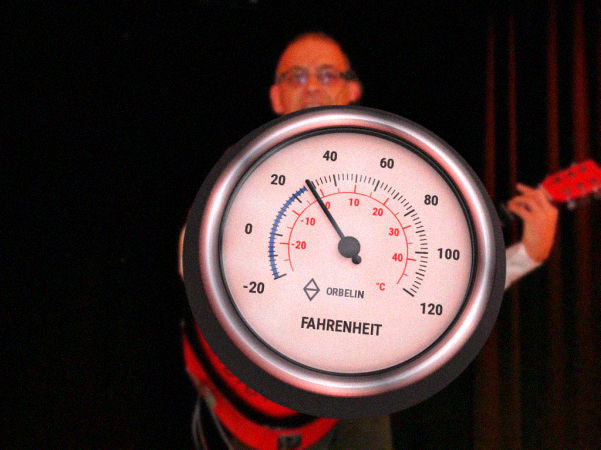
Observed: 28 °F
